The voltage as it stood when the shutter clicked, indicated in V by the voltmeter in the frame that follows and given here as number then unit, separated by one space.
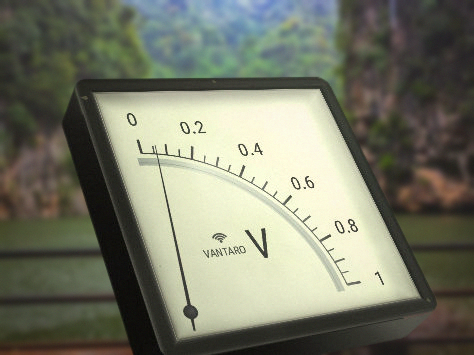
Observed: 0.05 V
